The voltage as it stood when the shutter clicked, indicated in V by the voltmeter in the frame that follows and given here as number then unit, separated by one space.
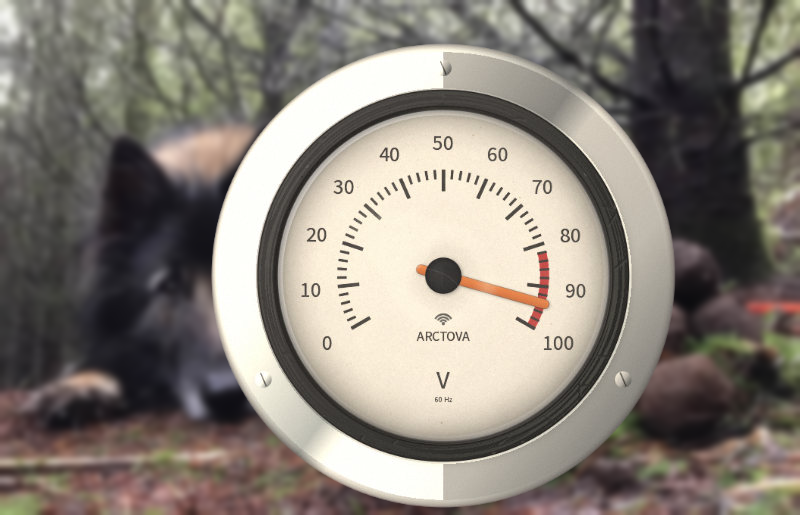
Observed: 94 V
